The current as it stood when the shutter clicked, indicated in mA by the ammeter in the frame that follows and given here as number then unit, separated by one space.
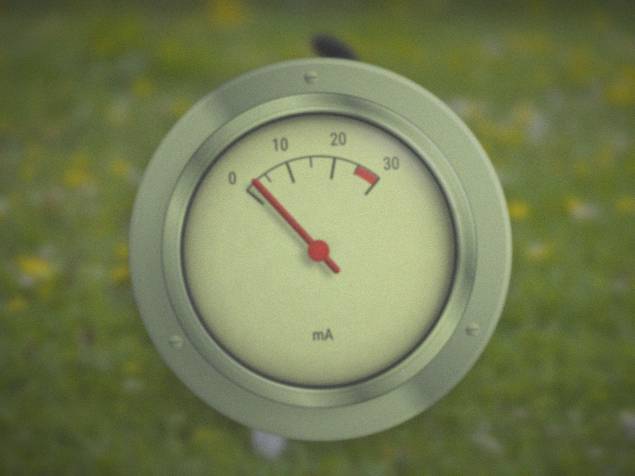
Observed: 2.5 mA
